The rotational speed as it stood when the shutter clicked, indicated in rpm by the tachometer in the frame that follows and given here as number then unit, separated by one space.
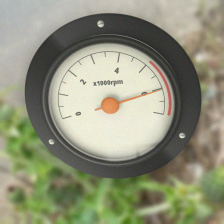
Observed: 6000 rpm
